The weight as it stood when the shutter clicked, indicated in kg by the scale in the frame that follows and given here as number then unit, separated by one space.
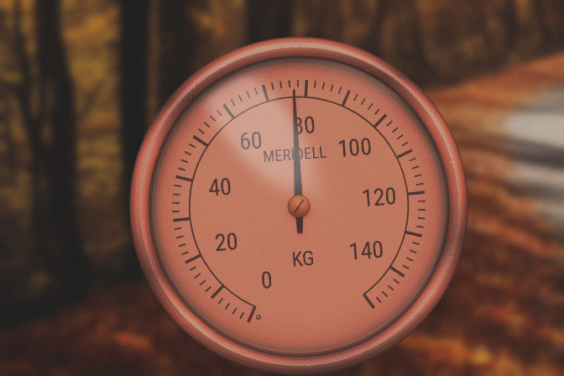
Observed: 77 kg
